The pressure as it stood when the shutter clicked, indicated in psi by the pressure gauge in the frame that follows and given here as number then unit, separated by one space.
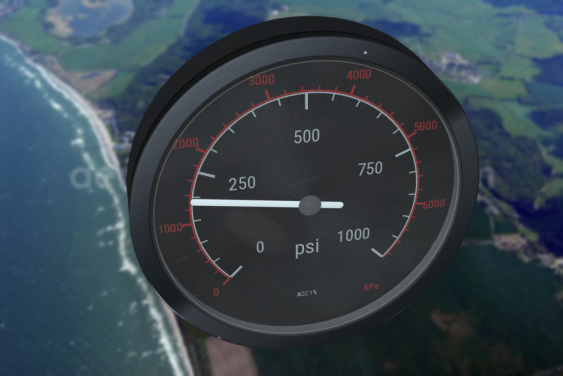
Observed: 200 psi
